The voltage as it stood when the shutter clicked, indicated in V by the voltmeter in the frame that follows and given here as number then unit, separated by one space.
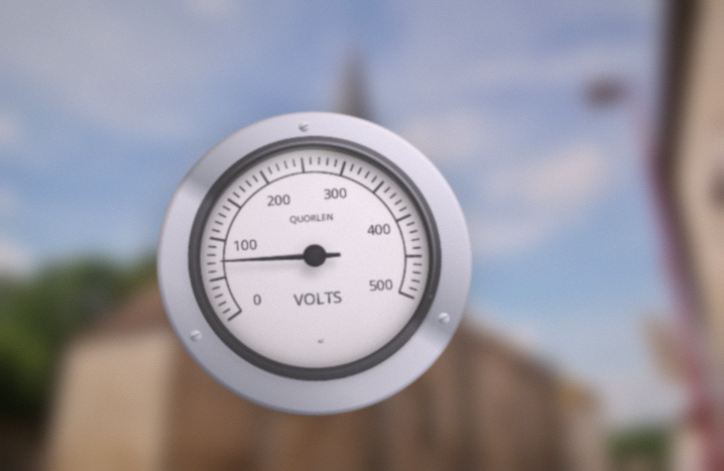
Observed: 70 V
